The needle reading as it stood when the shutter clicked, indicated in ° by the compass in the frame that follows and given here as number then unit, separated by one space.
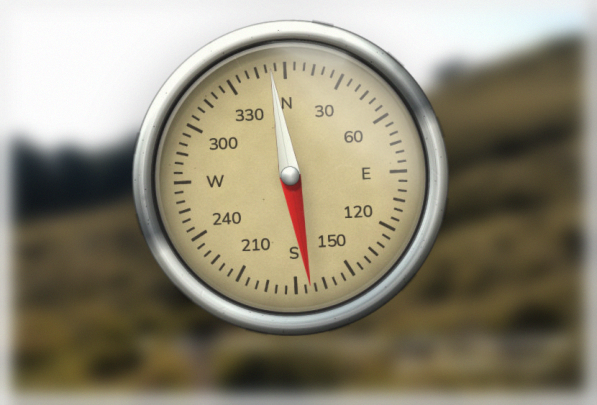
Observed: 172.5 °
